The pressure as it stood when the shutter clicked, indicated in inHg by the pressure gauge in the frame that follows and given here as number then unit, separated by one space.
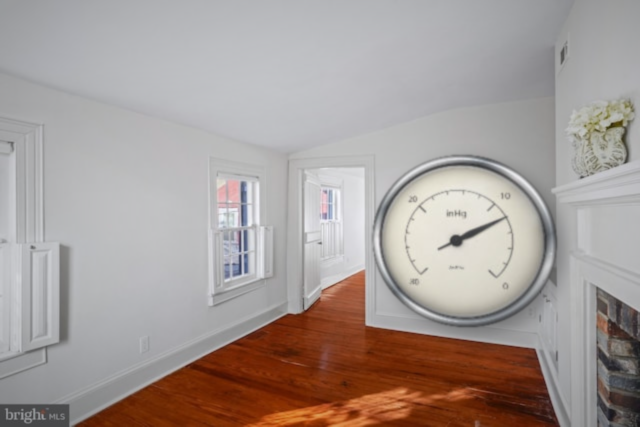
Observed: -8 inHg
